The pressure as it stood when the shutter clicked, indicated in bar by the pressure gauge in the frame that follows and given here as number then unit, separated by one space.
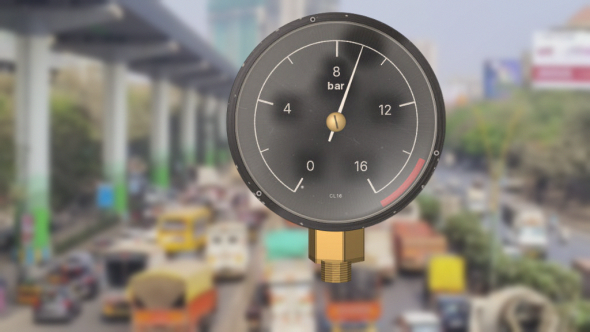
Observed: 9 bar
